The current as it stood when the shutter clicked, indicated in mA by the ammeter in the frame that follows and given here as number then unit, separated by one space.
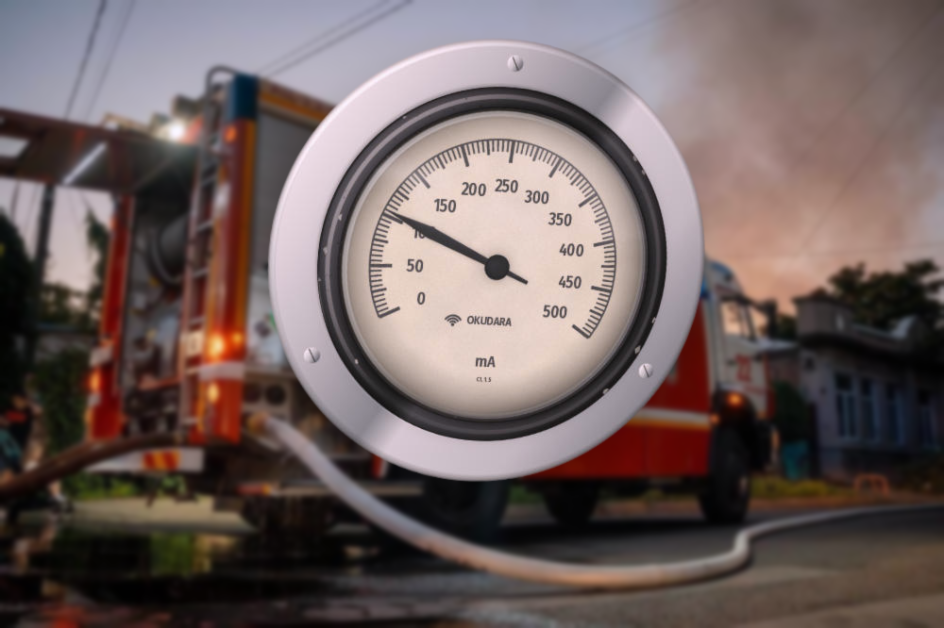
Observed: 105 mA
